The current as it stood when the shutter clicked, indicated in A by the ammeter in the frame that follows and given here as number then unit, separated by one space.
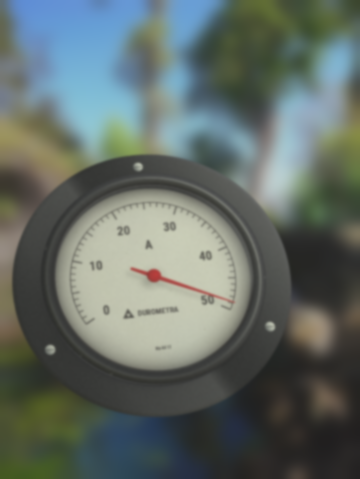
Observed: 49 A
